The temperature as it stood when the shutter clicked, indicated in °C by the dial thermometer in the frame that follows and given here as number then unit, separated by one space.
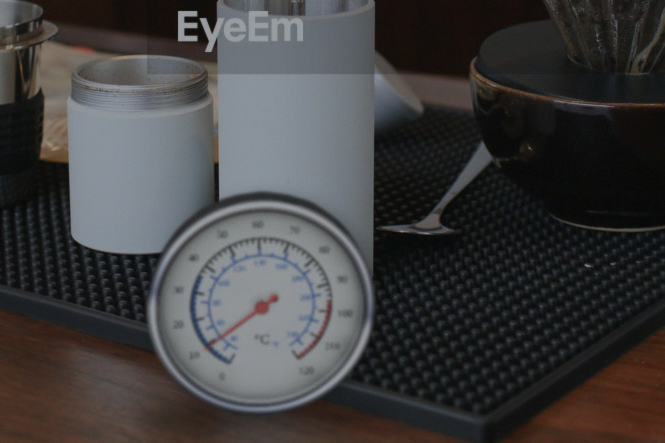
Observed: 10 °C
